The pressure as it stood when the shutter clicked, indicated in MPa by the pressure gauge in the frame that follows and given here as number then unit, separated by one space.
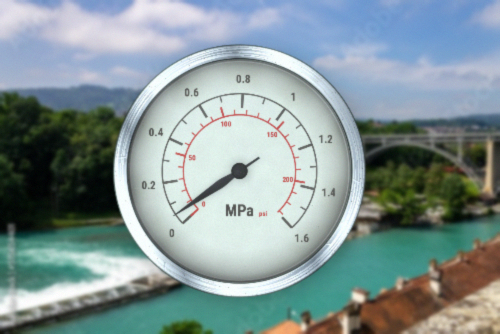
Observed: 0.05 MPa
